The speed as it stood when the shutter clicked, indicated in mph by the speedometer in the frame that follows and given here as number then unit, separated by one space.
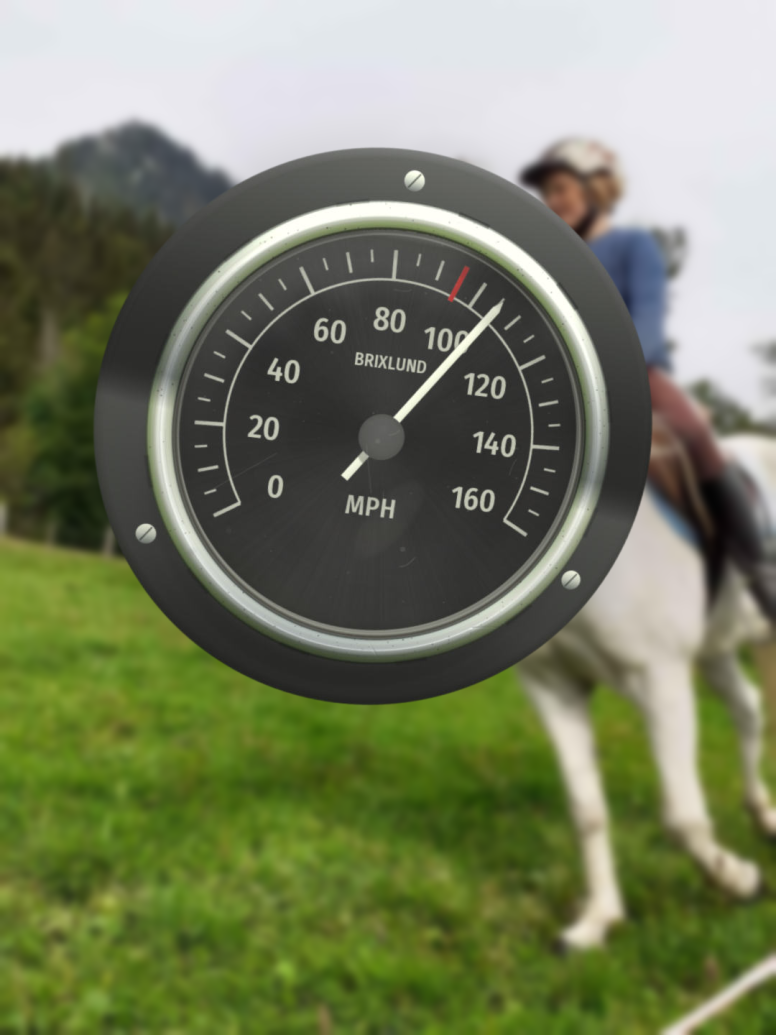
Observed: 105 mph
